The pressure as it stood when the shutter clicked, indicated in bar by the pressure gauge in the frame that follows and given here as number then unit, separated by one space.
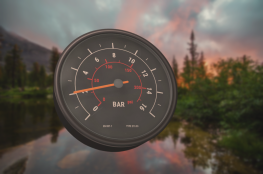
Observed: 2 bar
